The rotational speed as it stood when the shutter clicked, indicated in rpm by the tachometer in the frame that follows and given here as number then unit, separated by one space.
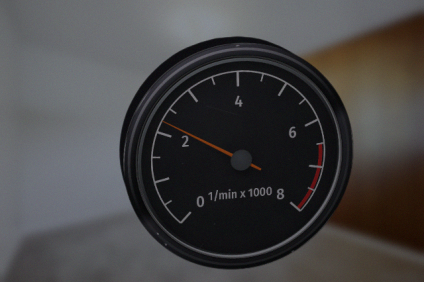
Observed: 2250 rpm
